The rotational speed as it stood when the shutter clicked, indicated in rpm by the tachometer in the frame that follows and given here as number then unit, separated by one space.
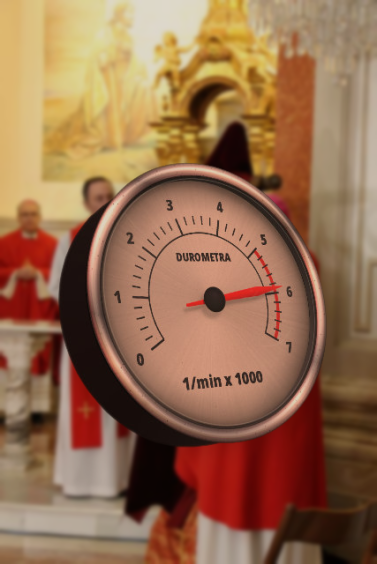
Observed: 5900 rpm
